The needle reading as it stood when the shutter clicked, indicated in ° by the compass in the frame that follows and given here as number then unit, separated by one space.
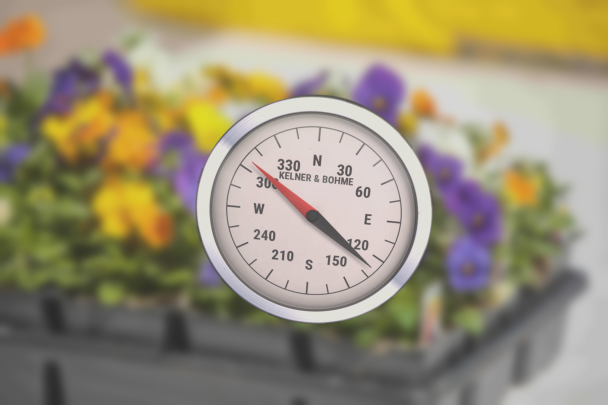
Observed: 307.5 °
